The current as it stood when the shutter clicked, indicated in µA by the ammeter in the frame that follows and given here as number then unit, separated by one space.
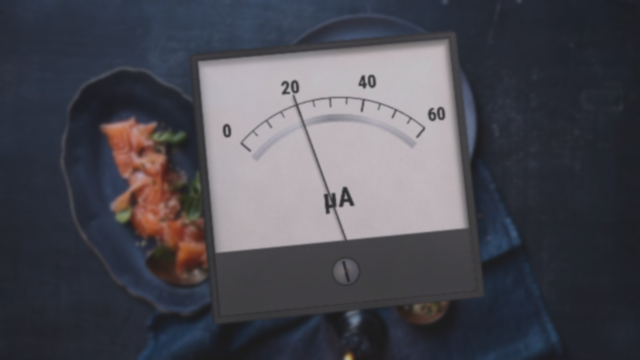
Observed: 20 µA
